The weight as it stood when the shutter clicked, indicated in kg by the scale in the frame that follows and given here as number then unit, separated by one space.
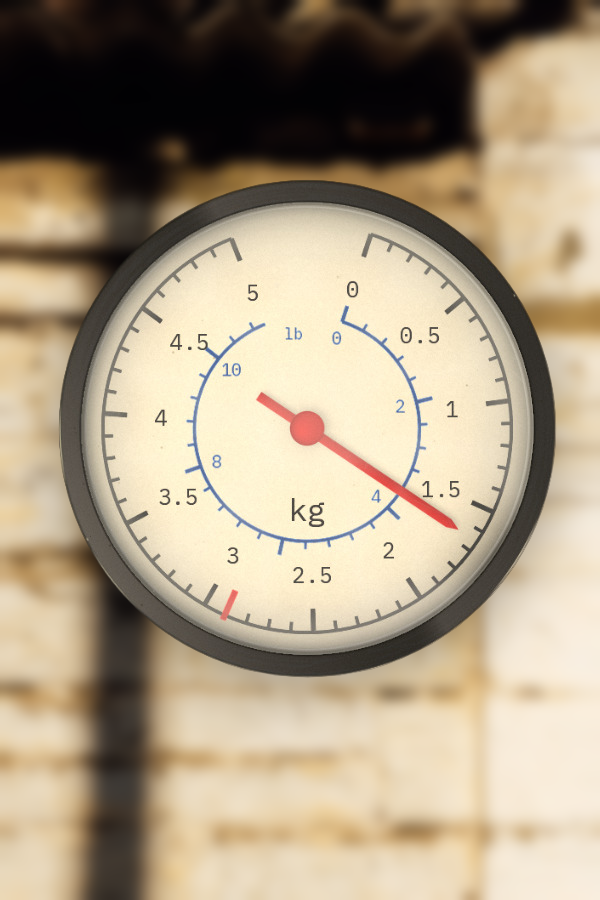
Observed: 1.65 kg
